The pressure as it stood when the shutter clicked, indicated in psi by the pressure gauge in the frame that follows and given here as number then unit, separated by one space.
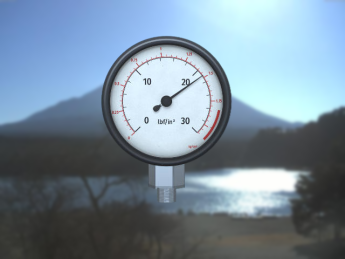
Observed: 21 psi
